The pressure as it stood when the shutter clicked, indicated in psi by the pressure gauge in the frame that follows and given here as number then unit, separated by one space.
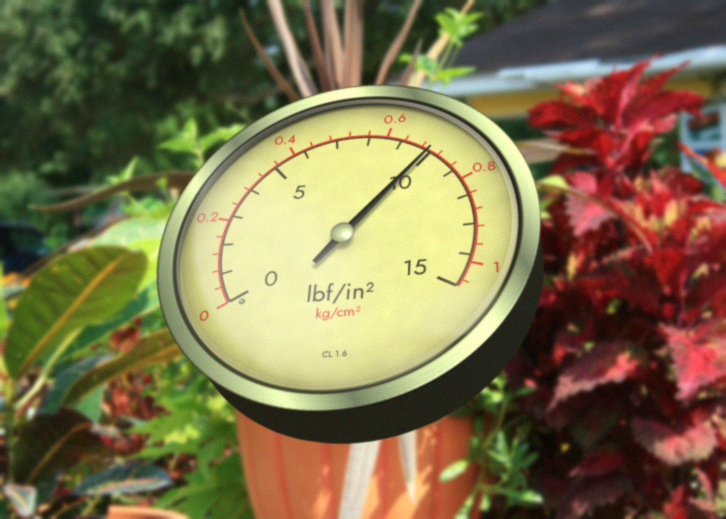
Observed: 10 psi
